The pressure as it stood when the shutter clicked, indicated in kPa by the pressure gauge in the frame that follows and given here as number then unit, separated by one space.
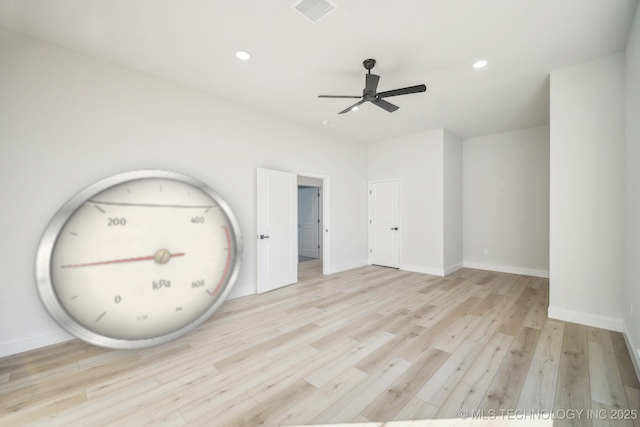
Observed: 100 kPa
